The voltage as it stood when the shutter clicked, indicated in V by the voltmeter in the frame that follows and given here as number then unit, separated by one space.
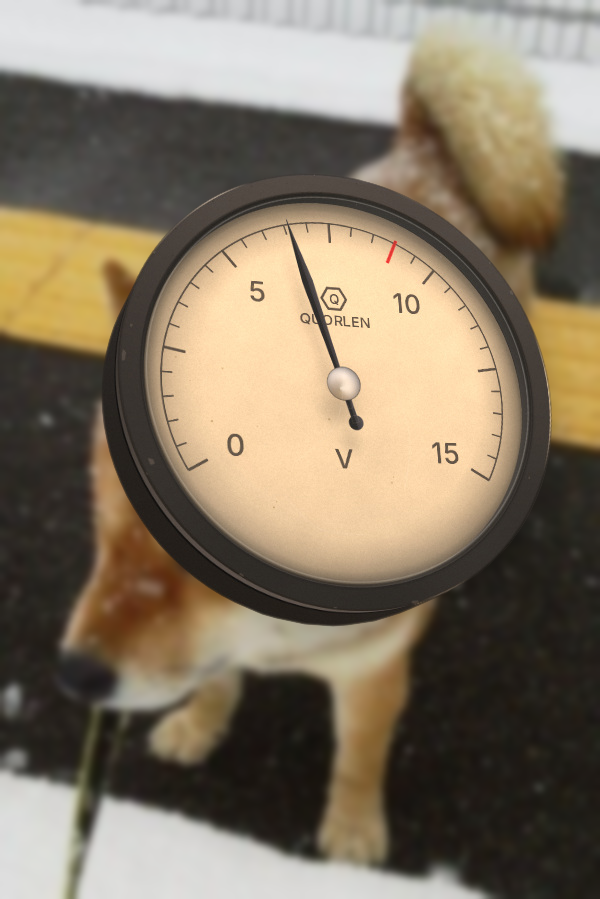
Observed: 6.5 V
